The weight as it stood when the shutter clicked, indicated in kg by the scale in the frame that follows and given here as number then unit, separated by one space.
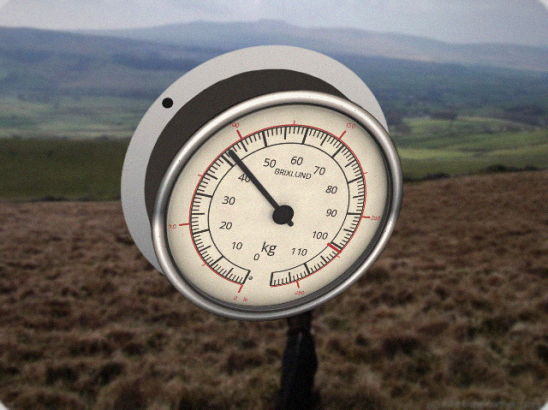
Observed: 42 kg
